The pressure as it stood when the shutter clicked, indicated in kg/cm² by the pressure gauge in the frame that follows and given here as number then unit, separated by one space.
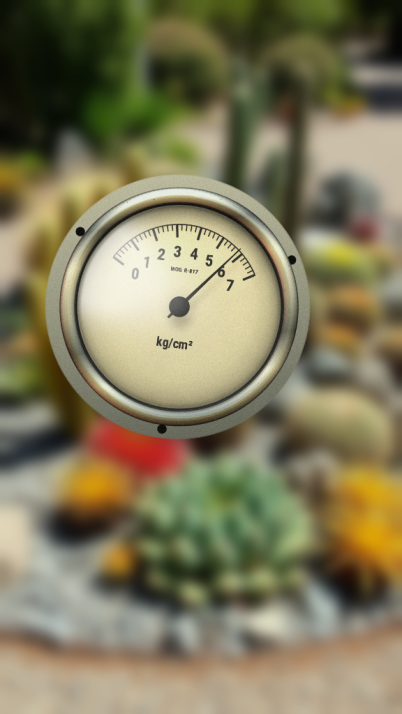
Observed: 5.8 kg/cm²
